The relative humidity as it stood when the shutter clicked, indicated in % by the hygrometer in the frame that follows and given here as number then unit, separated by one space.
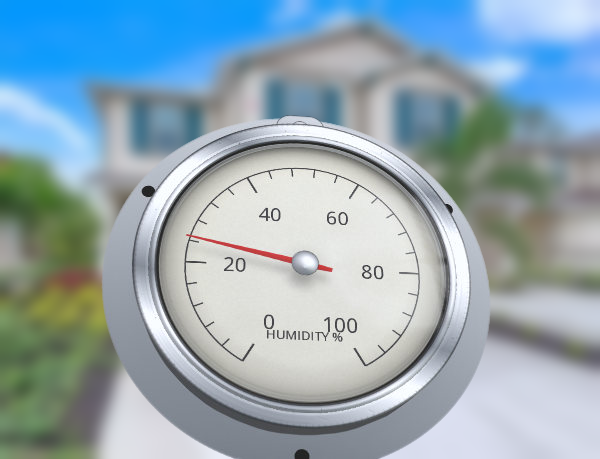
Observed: 24 %
